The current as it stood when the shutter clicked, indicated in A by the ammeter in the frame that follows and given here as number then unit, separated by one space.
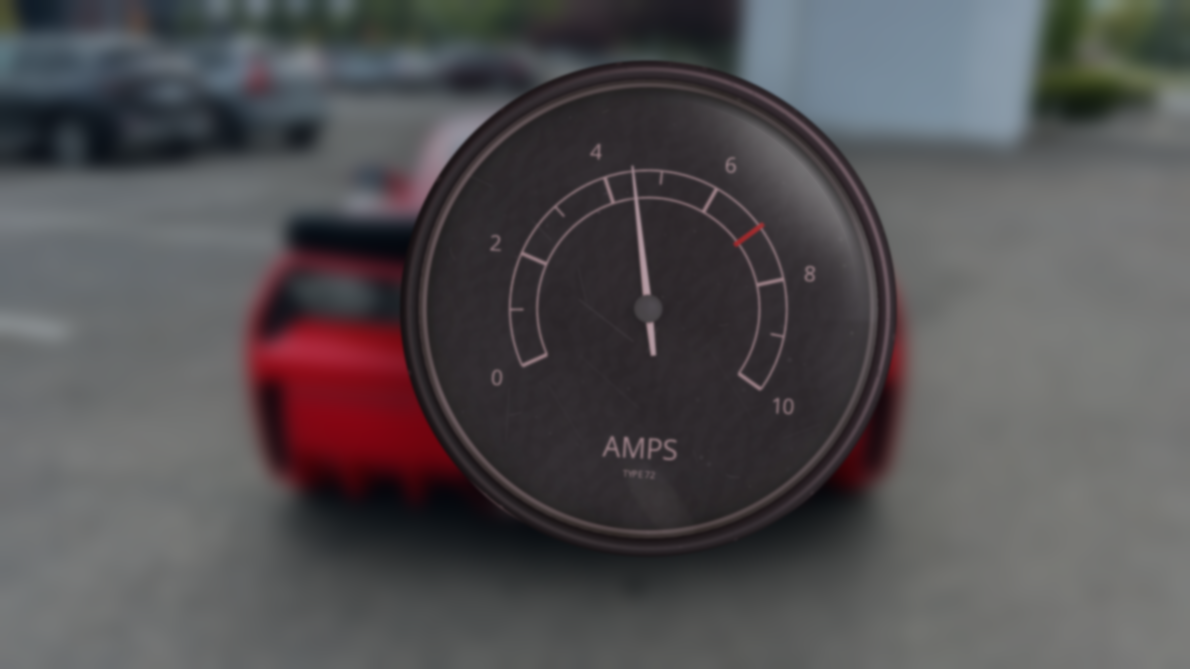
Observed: 4.5 A
